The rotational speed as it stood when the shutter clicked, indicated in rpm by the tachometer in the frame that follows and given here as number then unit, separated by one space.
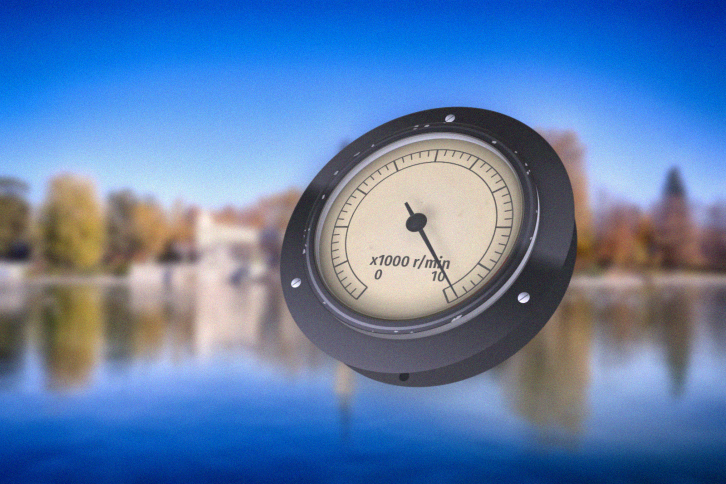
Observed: 9800 rpm
